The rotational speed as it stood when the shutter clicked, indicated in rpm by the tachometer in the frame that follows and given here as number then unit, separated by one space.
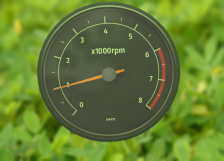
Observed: 1000 rpm
